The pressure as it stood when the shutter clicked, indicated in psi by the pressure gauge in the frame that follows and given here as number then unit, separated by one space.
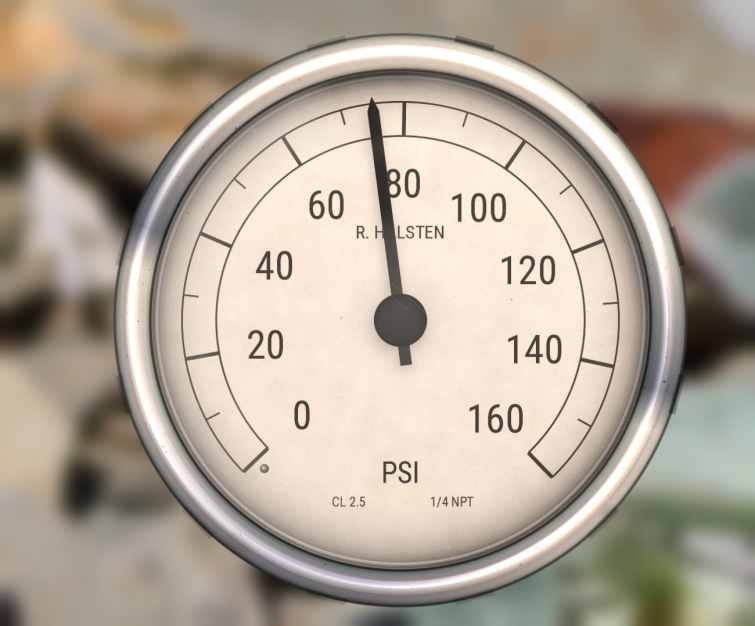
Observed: 75 psi
